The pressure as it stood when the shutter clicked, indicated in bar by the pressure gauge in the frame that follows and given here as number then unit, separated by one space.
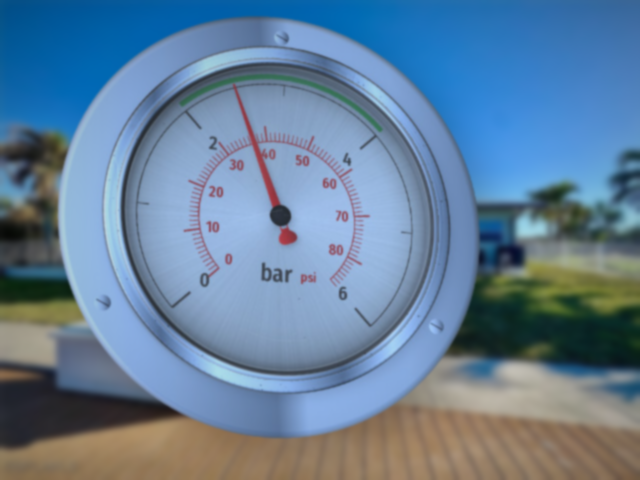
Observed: 2.5 bar
